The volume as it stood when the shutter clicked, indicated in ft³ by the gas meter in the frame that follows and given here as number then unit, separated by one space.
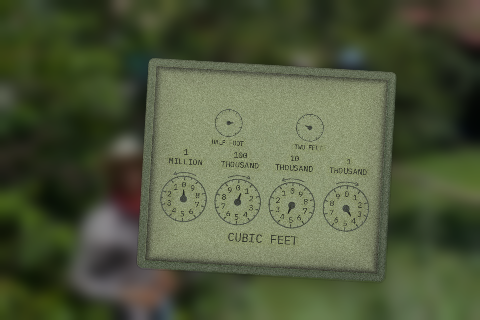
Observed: 4400 ft³
